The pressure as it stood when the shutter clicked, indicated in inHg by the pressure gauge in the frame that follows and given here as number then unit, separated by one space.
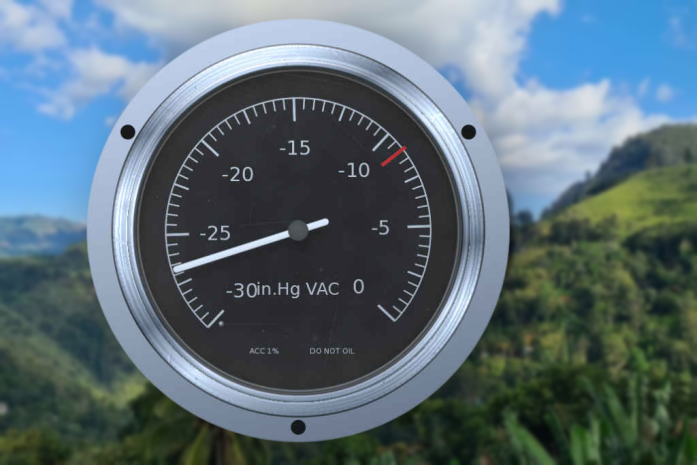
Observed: -26.75 inHg
